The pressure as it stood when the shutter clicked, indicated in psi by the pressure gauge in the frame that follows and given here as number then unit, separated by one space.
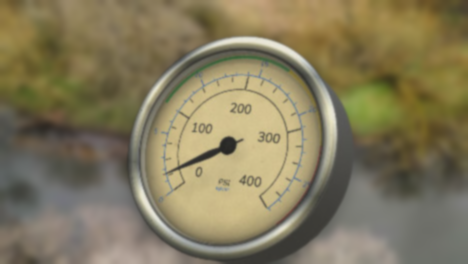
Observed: 20 psi
